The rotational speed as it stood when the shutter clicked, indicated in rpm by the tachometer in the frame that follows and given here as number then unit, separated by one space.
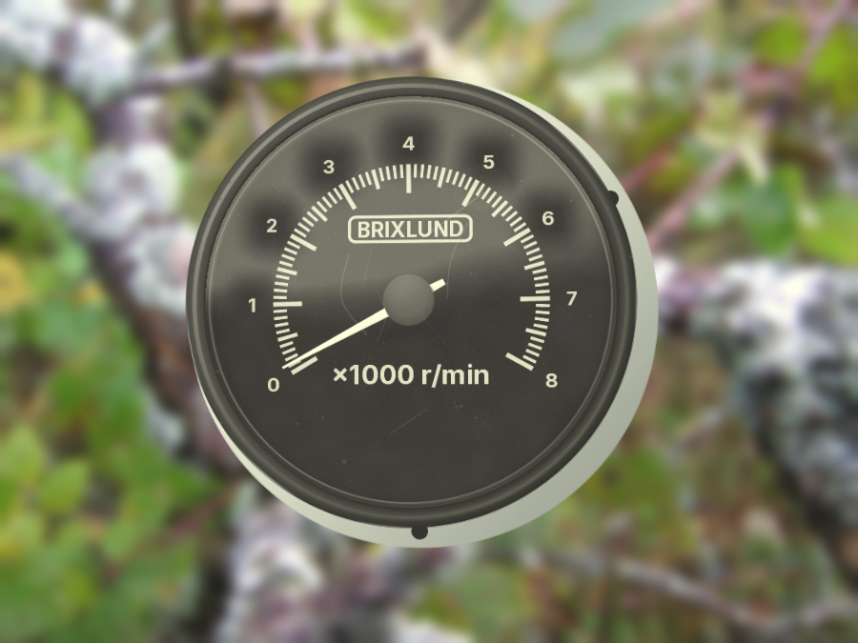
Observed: 100 rpm
